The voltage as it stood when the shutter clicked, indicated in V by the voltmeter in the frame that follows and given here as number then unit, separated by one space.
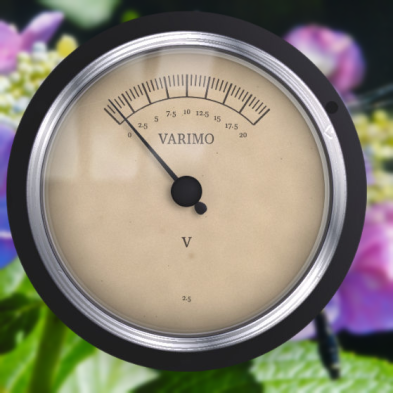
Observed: 1 V
